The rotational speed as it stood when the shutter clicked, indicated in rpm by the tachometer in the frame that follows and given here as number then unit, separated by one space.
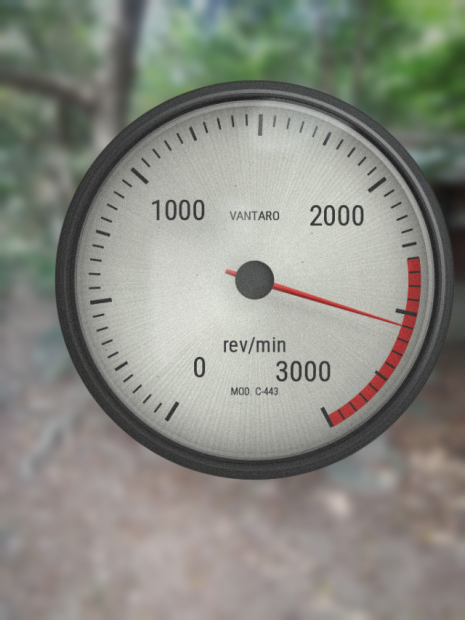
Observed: 2550 rpm
